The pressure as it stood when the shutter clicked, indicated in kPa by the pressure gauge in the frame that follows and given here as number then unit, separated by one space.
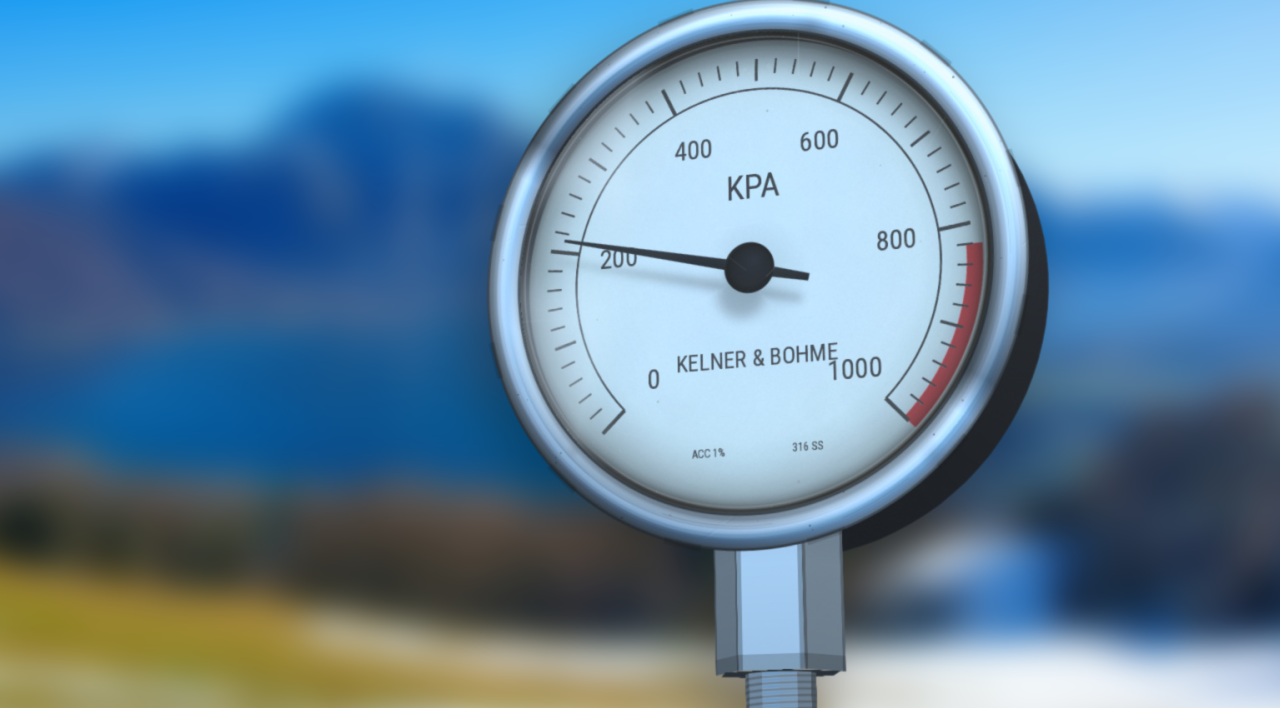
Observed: 210 kPa
